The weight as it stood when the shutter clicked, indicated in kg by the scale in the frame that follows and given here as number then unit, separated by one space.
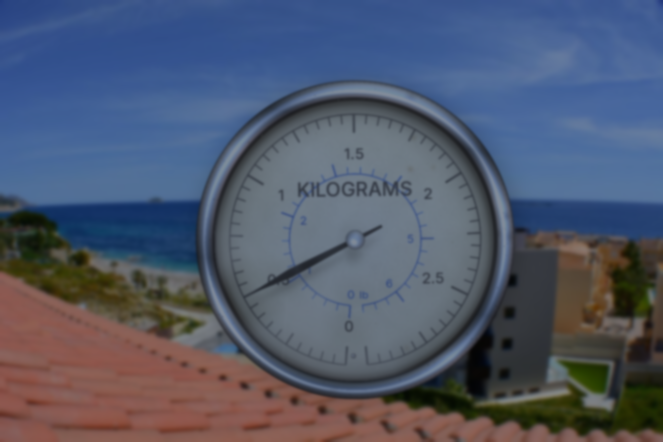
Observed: 0.5 kg
